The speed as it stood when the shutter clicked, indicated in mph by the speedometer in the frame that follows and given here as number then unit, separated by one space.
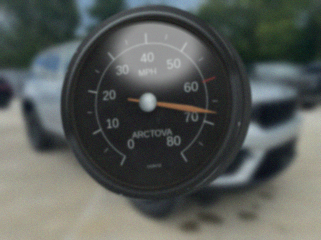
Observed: 67.5 mph
